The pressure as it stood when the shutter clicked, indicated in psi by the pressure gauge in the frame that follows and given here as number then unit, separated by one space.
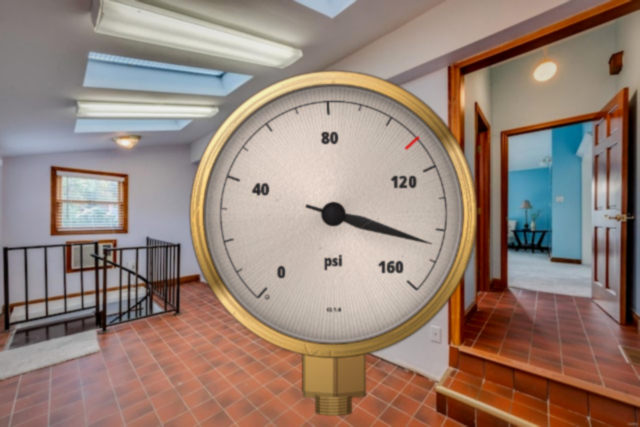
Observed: 145 psi
